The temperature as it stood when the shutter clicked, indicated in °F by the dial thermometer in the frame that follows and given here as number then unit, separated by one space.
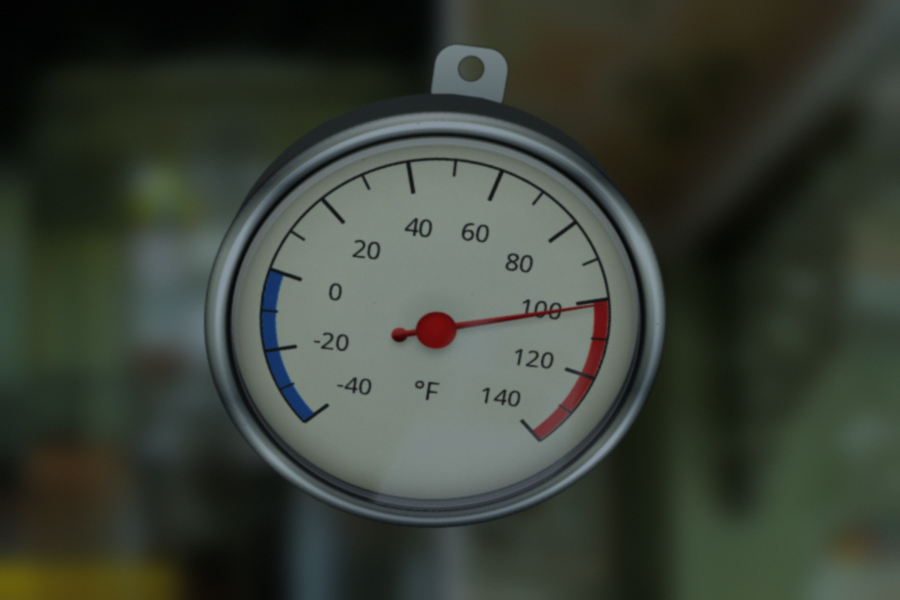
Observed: 100 °F
